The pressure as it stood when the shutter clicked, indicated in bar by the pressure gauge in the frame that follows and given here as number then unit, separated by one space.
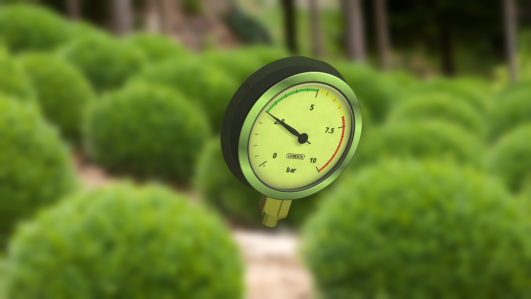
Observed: 2.5 bar
